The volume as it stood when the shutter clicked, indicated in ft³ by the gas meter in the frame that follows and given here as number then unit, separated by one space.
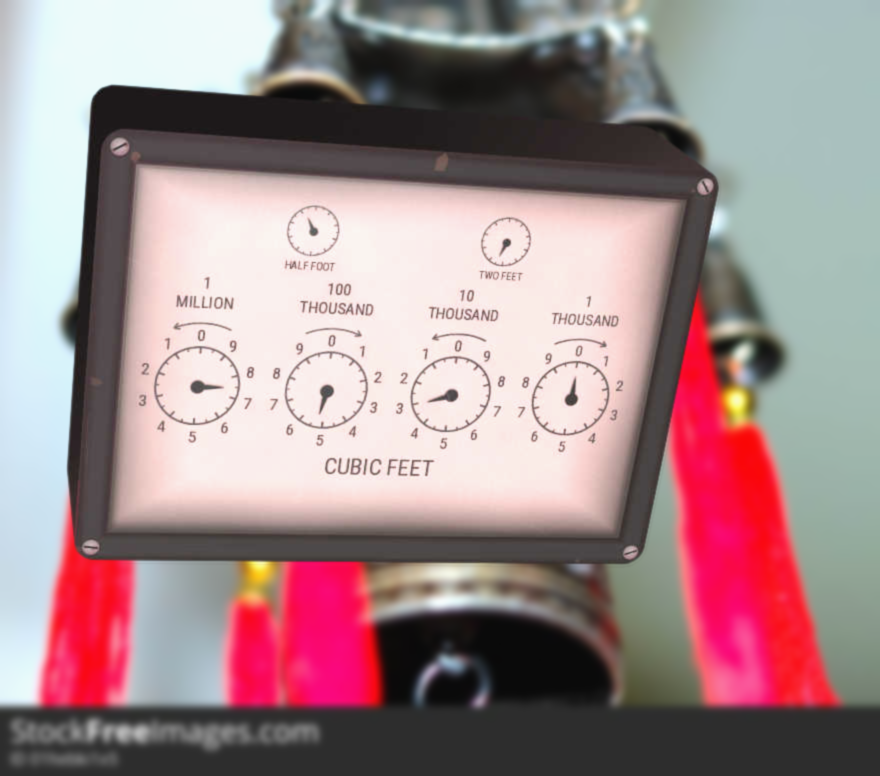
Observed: 753000 ft³
